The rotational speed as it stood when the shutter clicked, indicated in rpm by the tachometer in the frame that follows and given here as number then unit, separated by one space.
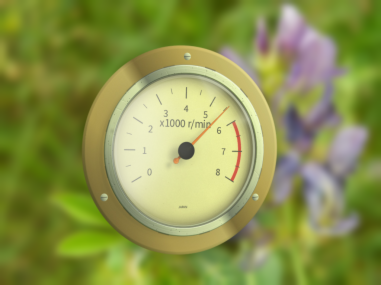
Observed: 5500 rpm
